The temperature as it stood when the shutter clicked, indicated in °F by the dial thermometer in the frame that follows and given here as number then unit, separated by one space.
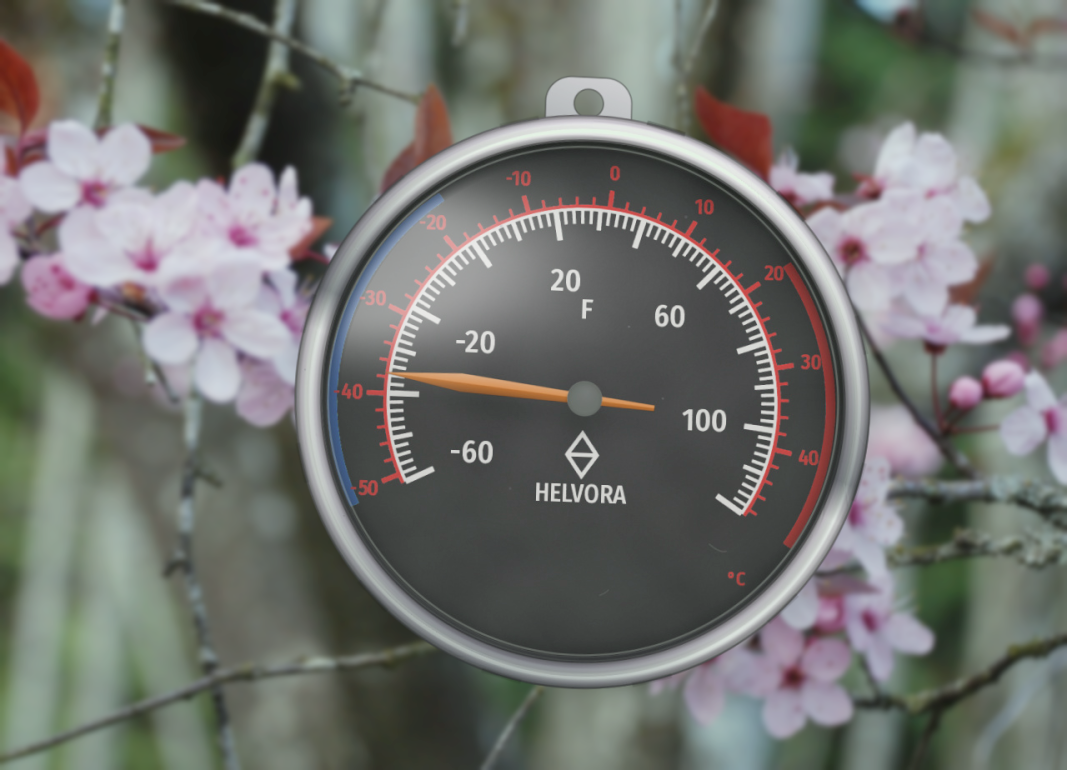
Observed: -36 °F
